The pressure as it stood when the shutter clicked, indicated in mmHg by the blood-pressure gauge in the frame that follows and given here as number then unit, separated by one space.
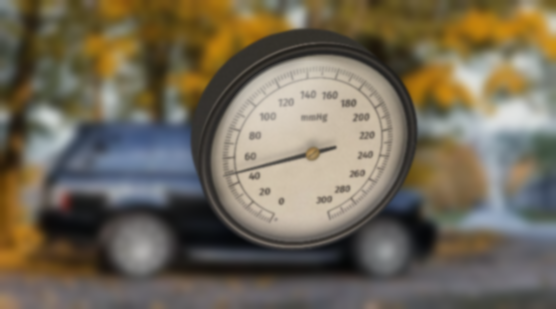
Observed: 50 mmHg
